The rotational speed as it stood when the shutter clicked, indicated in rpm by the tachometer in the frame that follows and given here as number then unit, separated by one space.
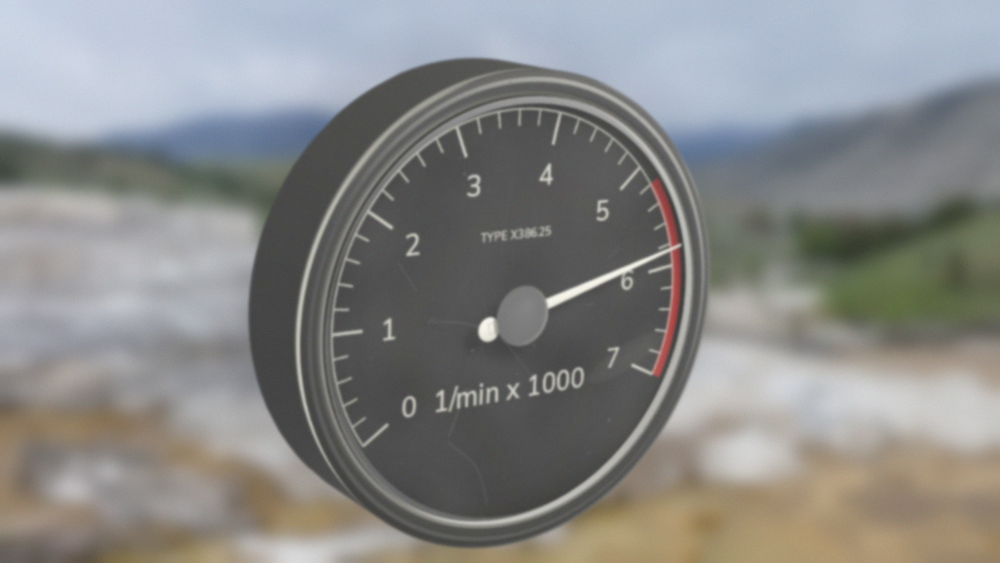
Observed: 5800 rpm
